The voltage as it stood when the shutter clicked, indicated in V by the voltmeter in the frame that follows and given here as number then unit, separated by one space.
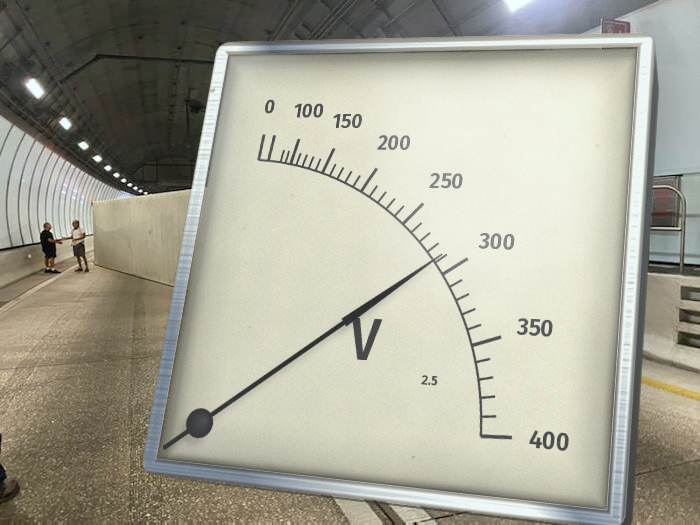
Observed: 290 V
